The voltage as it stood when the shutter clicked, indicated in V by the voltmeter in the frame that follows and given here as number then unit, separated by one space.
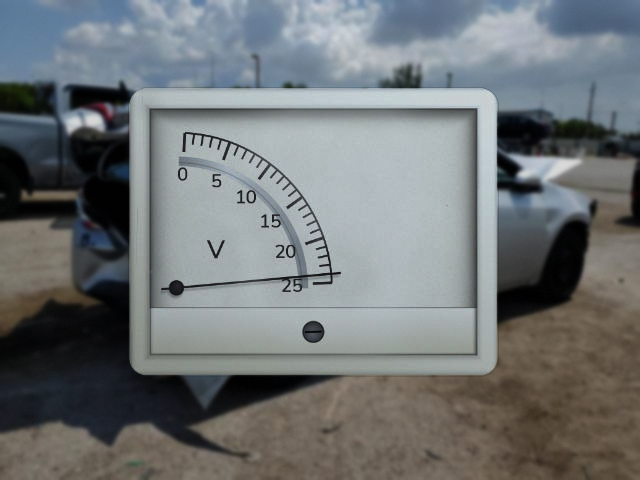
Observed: 24 V
